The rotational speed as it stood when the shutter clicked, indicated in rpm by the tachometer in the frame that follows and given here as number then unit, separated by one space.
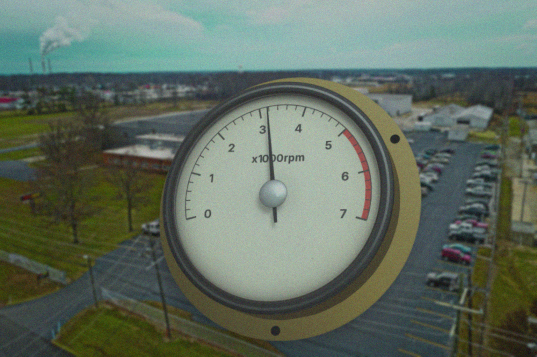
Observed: 3200 rpm
